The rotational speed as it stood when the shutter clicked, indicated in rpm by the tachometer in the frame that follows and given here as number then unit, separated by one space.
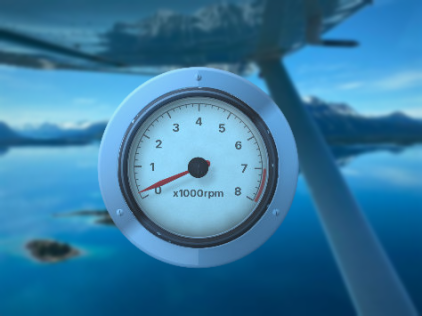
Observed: 200 rpm
